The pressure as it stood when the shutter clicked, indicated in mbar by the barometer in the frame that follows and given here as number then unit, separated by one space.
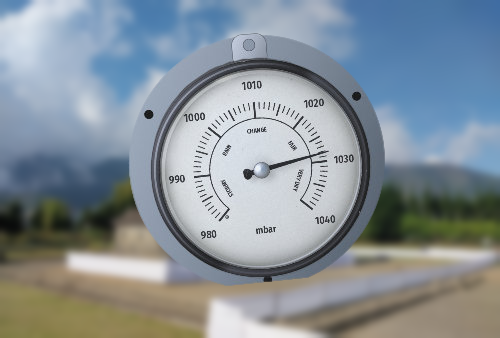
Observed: 1028 mbar
